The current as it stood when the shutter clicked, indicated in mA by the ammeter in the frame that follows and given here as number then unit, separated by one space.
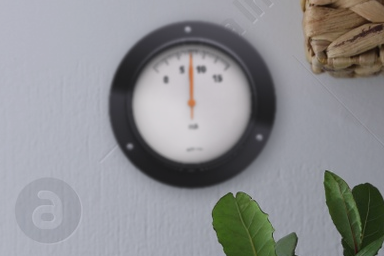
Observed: 7.5 mA
